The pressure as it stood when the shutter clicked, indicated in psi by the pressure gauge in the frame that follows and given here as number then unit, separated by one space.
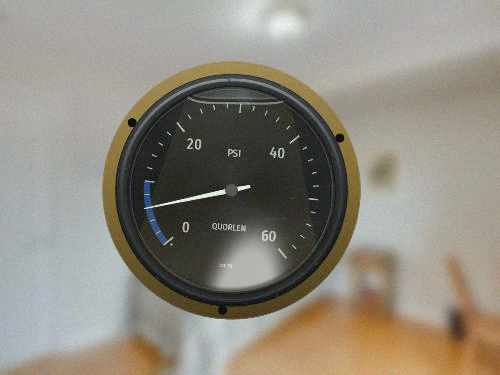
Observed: 6 psi
